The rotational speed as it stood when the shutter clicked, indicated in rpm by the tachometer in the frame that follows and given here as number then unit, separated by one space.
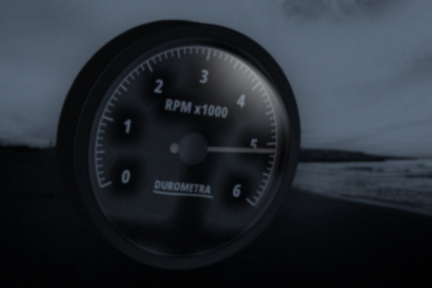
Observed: 5100 rpm
